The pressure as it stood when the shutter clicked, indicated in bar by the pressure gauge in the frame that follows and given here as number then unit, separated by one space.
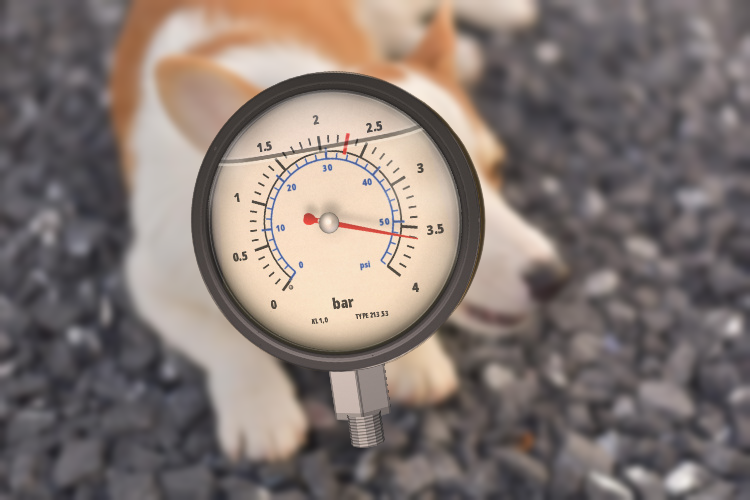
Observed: 3.6 bar
